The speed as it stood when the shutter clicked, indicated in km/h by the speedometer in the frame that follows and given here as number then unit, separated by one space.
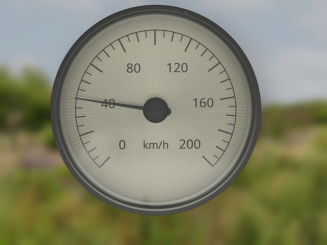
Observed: 40 km/h
